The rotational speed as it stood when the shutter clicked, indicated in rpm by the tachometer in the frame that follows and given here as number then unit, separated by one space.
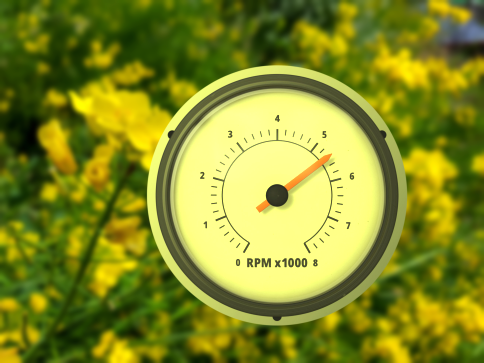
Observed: 5400 rpm
